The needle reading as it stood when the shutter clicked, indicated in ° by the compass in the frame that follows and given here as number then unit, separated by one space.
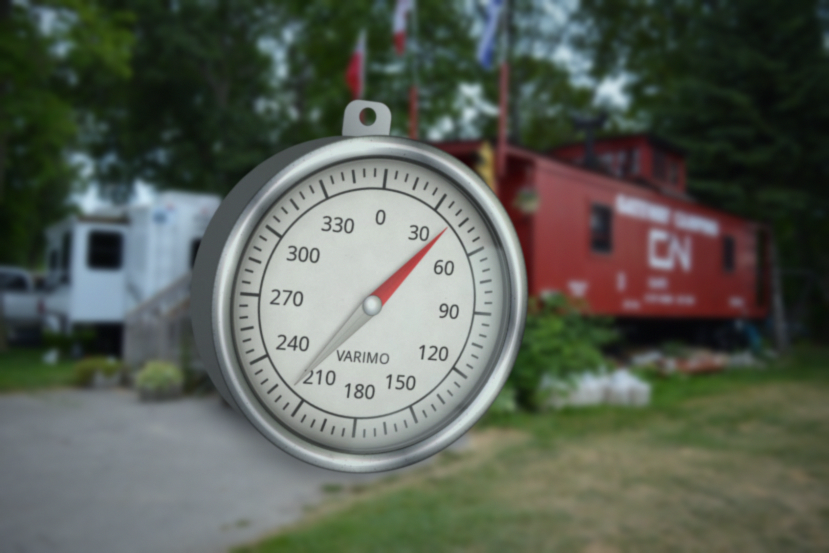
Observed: 40 °
